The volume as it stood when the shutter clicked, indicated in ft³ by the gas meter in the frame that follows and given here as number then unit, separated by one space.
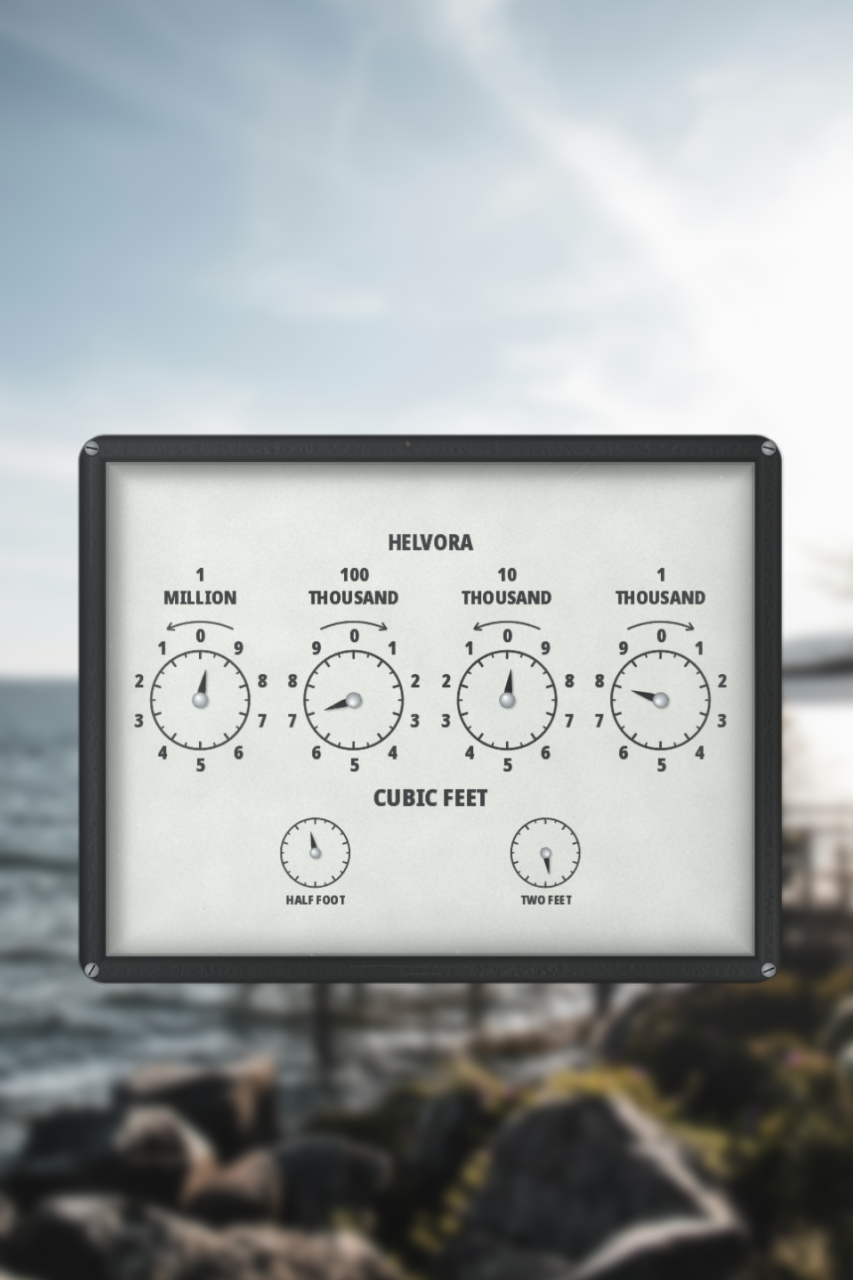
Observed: 969800 ft³
